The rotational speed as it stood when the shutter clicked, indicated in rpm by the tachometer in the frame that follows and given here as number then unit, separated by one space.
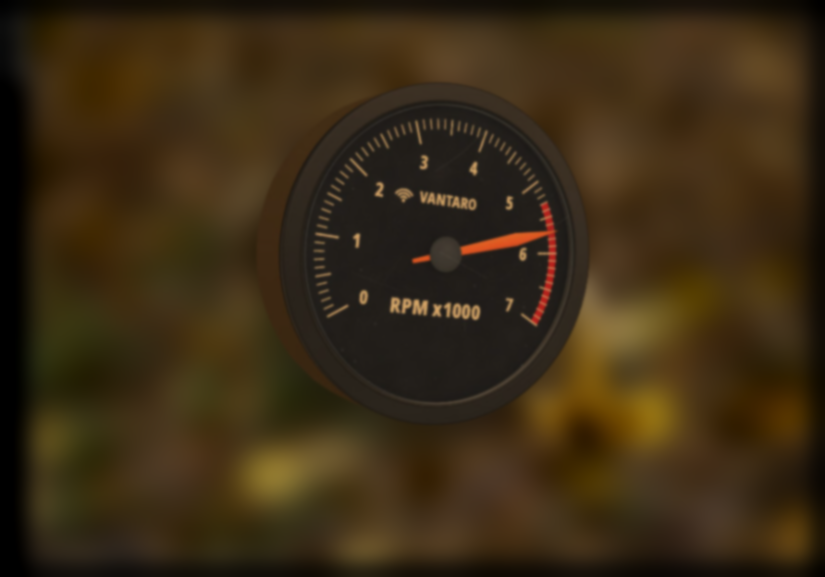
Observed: 5700 rpm
